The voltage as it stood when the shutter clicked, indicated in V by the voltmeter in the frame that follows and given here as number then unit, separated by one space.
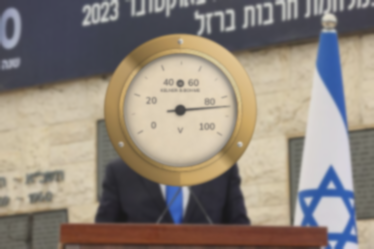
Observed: 85 V
